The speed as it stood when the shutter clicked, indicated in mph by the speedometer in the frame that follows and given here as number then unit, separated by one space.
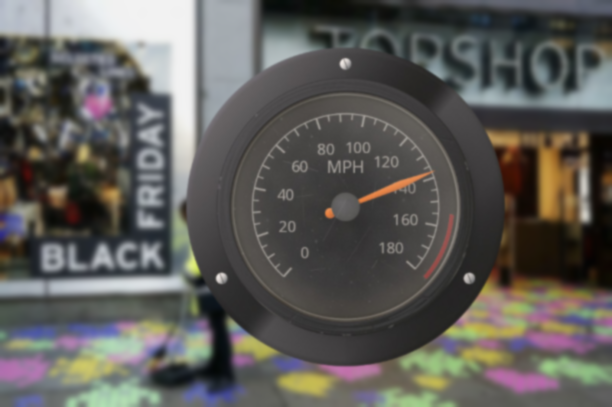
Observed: 137.5 mph
